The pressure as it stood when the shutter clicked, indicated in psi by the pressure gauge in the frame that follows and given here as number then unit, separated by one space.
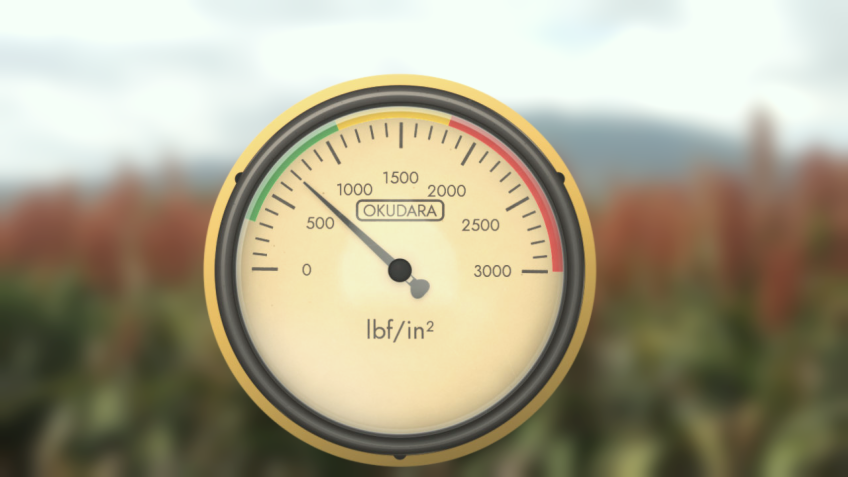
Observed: 700 psi
